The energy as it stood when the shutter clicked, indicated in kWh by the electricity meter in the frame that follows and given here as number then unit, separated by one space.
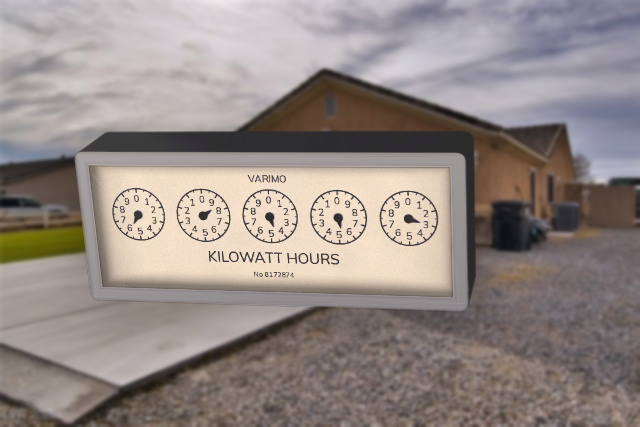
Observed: 58453 kWh
